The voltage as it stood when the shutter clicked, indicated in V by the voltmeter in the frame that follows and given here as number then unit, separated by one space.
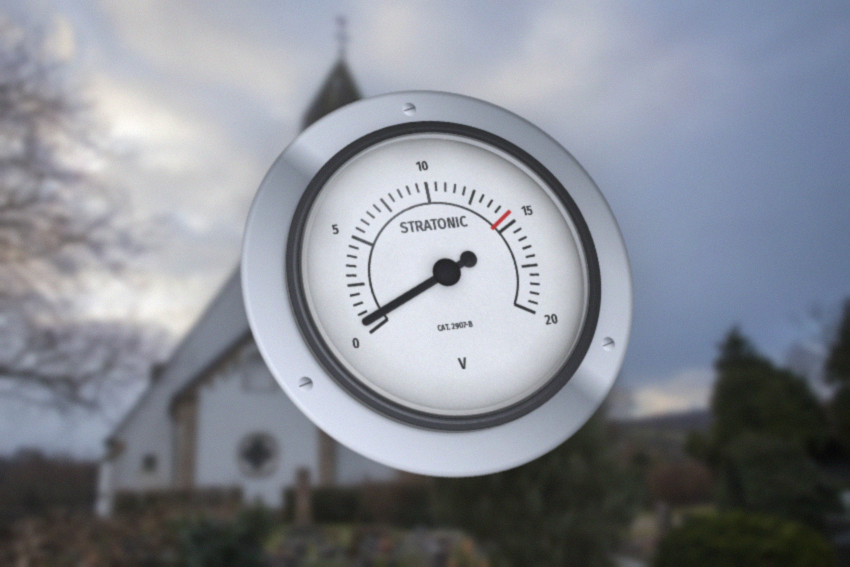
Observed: 0.5 V
